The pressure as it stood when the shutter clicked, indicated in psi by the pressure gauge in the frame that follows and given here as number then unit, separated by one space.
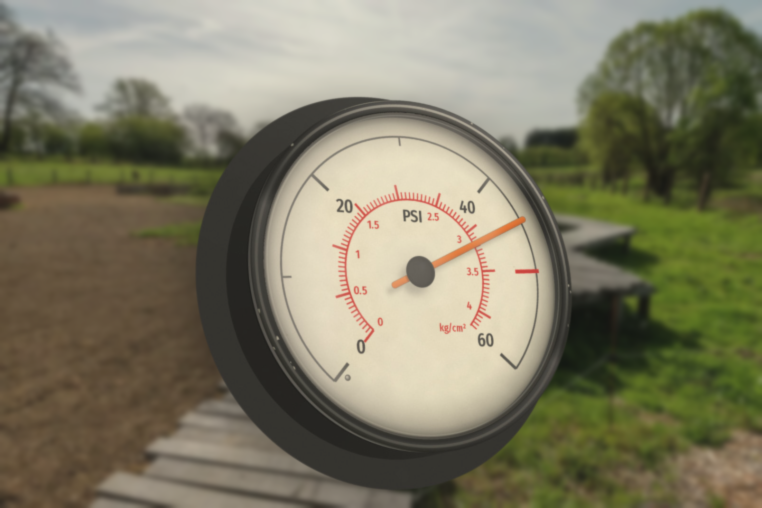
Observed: 45 psi
